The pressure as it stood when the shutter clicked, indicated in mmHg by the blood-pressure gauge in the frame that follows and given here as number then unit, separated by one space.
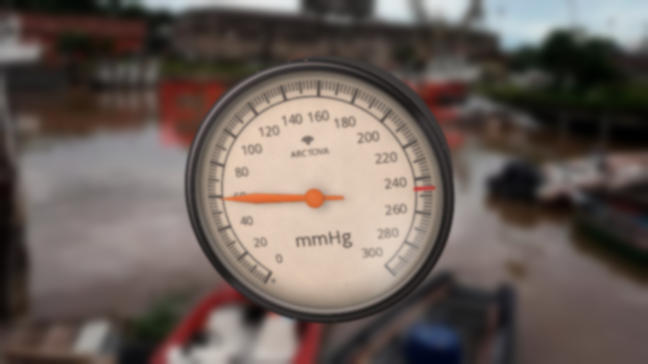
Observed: 60 mmHg
